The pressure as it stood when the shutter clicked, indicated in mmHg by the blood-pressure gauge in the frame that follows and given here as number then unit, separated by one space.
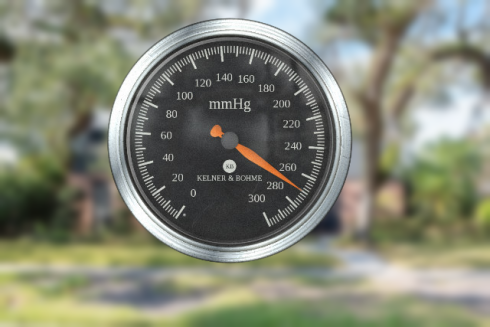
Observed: 270 mmHg
